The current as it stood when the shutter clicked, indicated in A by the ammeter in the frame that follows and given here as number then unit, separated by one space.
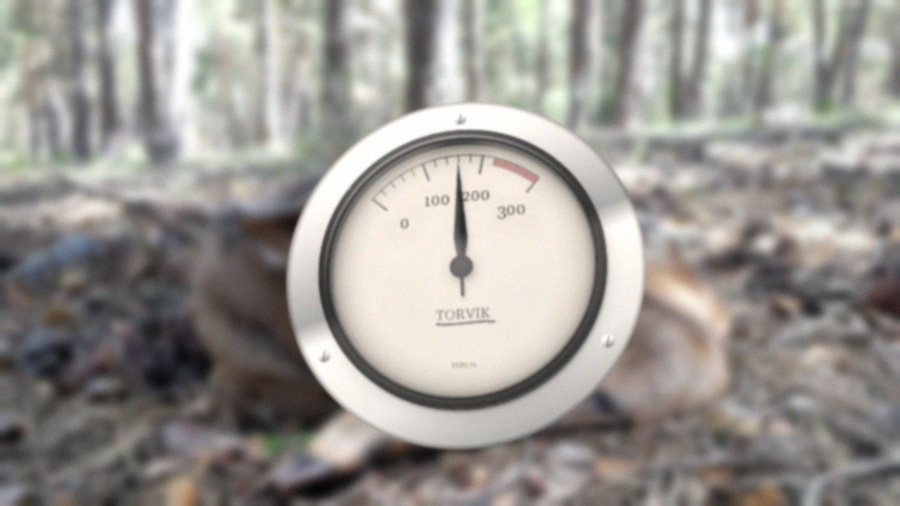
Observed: 160 A
